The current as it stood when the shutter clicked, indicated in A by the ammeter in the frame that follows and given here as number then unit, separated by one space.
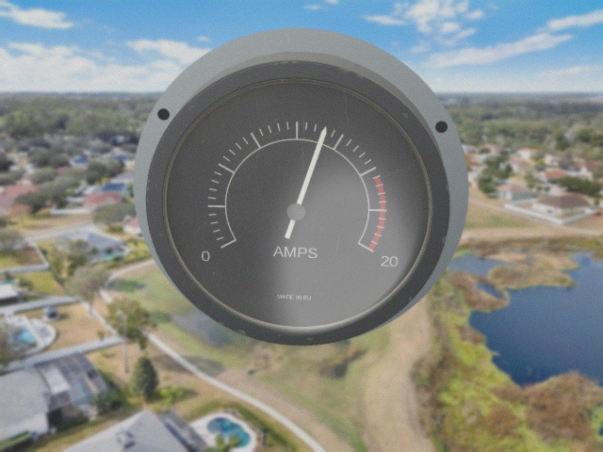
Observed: 11.5 A
